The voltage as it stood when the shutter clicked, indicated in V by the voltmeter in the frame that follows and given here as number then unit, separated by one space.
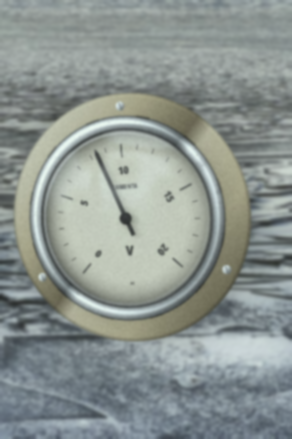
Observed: 8.5 V
